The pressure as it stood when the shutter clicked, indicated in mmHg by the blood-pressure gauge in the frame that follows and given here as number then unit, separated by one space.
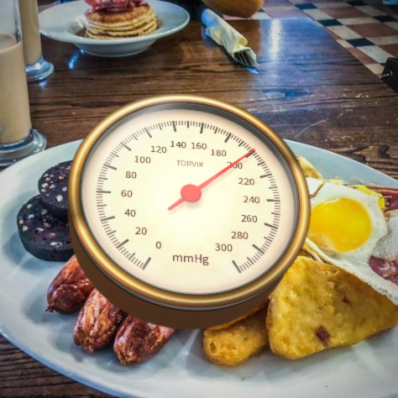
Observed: 200 mmHg
